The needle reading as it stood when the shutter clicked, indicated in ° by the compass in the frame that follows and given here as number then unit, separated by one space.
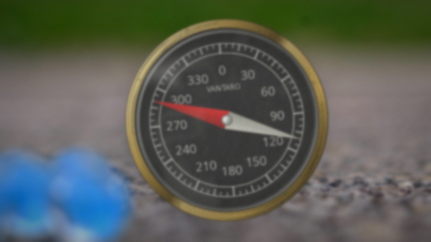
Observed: 290 °
